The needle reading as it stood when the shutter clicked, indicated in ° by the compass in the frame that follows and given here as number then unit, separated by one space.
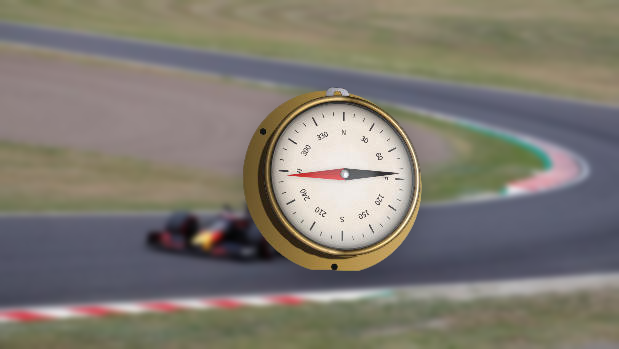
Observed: 265 °
